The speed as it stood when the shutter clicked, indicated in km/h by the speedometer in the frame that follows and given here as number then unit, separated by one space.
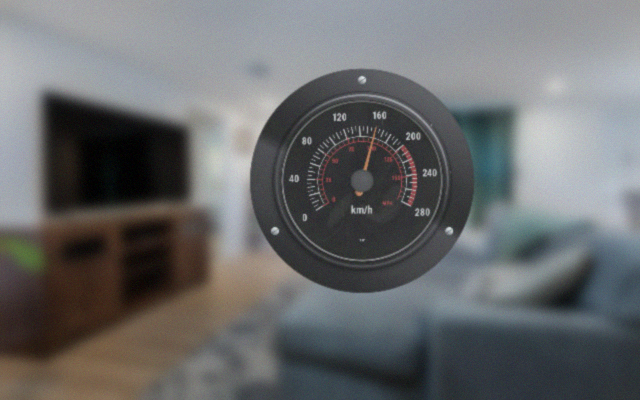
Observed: 160 km/h
